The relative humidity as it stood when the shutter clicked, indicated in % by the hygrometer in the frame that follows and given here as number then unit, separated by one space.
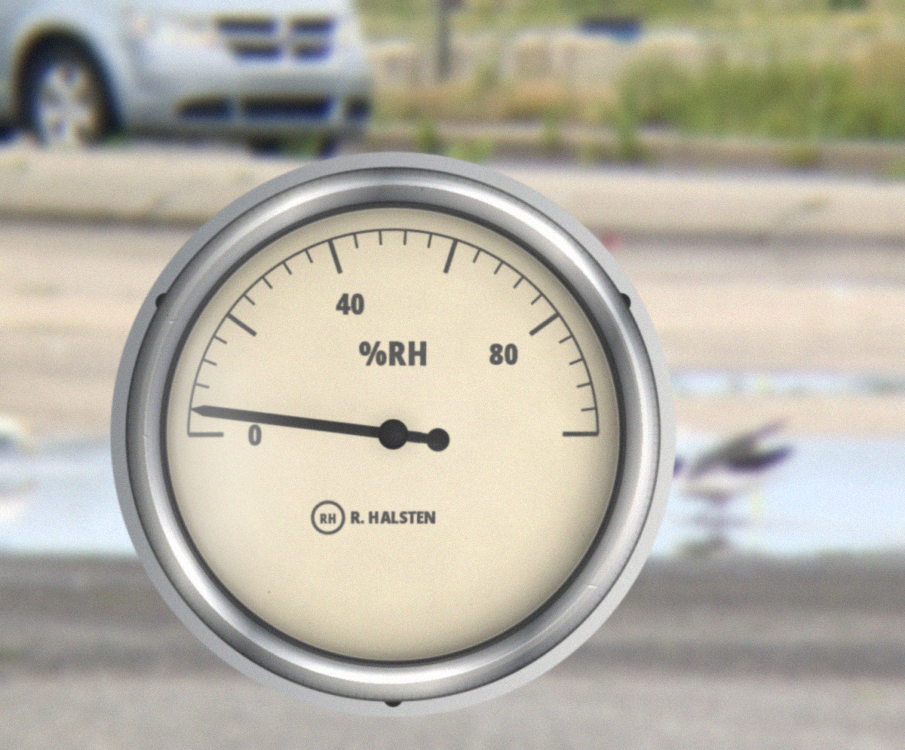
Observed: 4 %
